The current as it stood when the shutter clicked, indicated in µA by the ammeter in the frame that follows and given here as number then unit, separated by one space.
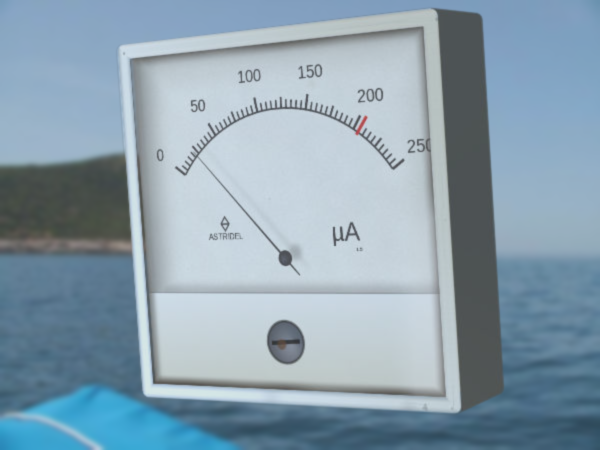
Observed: 25 µA
